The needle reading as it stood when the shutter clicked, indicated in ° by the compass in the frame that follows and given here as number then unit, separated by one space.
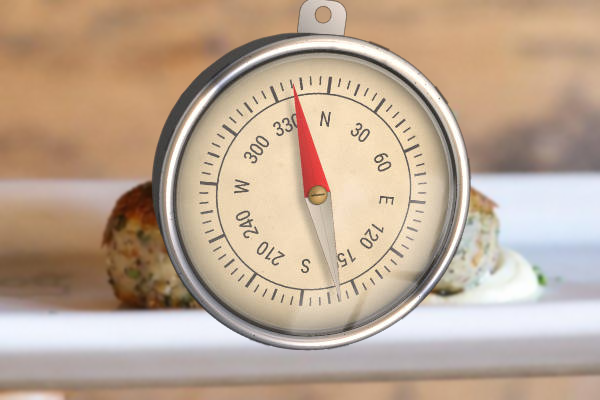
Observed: 340 °
